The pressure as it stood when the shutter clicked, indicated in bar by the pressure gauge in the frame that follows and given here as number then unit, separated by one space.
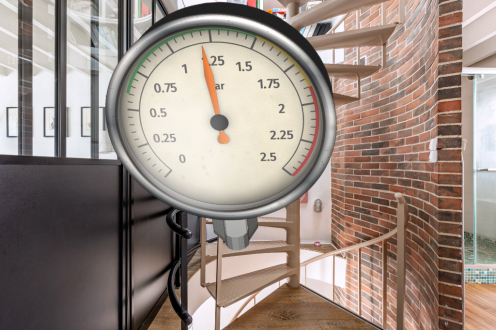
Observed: 1.2 bar
